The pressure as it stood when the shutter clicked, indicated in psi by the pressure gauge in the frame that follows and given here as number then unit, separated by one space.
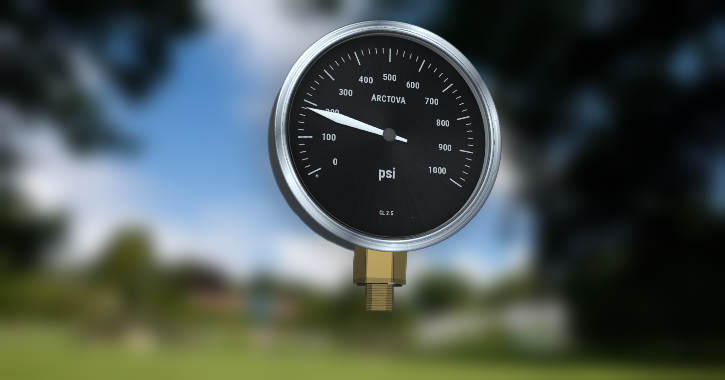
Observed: 180 psi
